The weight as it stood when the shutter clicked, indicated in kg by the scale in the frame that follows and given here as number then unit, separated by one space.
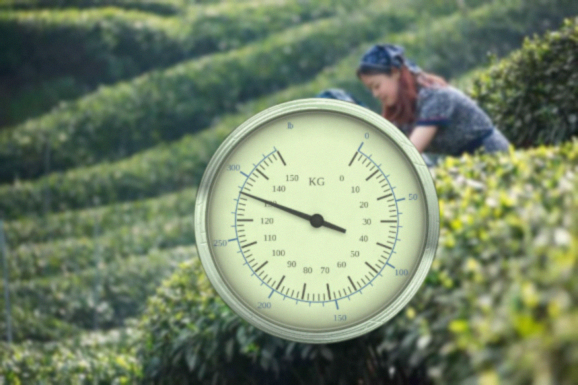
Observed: 130 kg
